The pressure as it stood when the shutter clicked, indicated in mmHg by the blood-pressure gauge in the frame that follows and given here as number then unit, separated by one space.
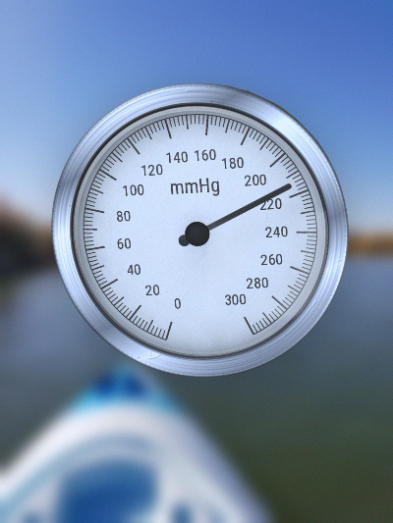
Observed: 214 mmHg
